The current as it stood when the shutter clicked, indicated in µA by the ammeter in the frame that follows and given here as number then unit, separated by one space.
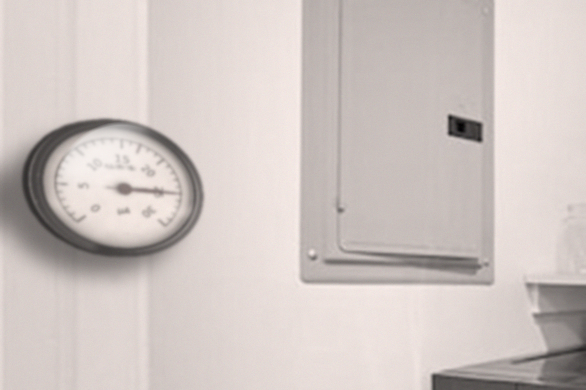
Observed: 25 µA
